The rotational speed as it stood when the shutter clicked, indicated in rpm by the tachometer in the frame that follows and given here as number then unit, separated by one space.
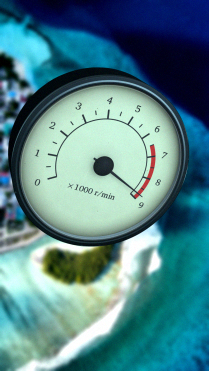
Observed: 8750 rpm
